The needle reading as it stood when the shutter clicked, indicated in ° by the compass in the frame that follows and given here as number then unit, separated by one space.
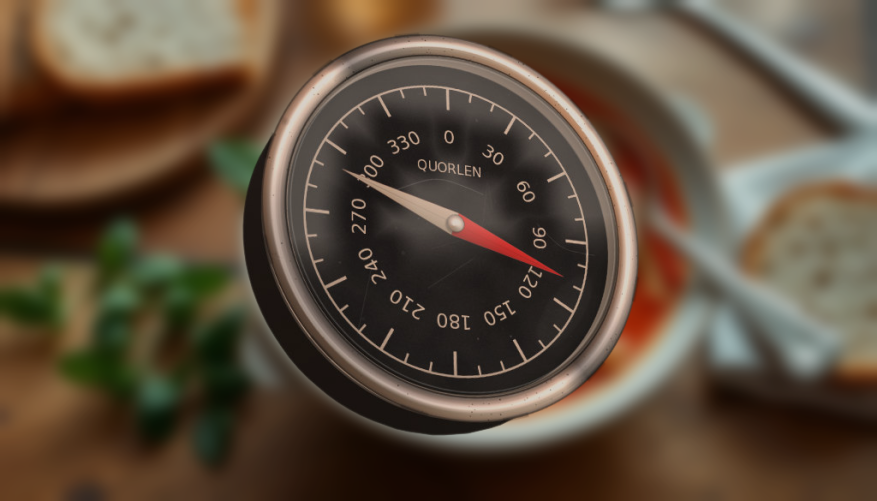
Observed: 110 °
